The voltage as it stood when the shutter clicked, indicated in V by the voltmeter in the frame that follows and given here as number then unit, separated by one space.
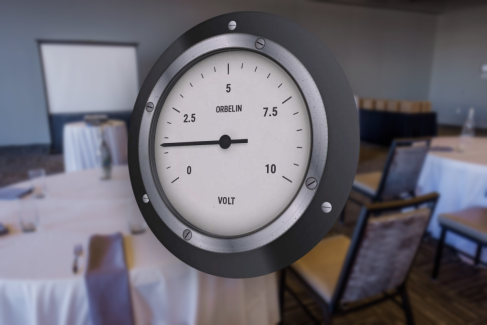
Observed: 1.25 V
